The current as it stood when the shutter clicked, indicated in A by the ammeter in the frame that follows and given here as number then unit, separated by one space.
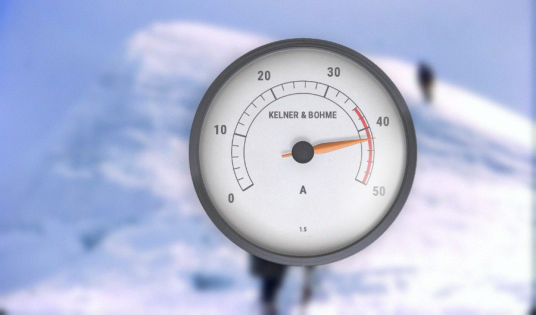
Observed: 42 A
